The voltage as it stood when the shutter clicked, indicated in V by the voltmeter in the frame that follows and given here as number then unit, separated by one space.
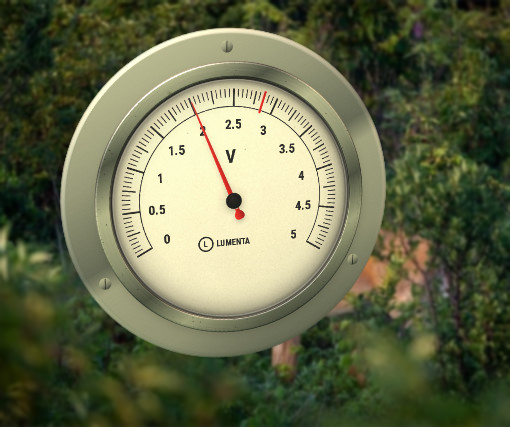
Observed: 2 V
